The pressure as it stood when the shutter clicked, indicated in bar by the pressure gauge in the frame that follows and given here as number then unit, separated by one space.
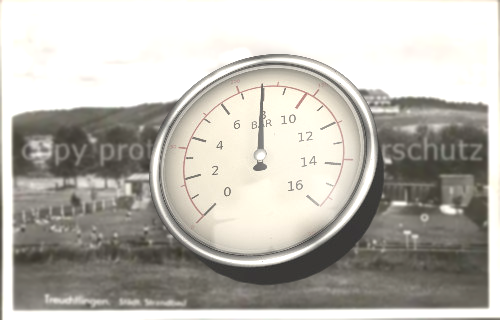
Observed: 8 bar
